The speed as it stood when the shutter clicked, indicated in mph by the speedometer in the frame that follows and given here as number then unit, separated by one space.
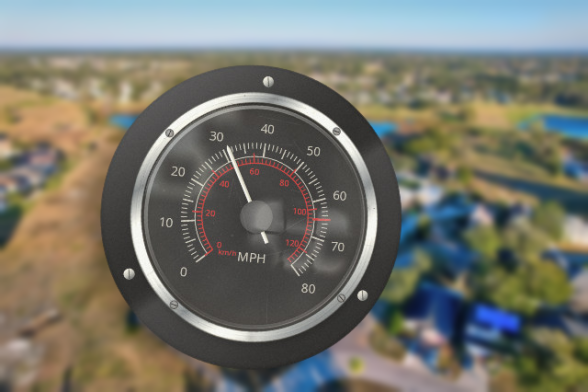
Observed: 31 mph
